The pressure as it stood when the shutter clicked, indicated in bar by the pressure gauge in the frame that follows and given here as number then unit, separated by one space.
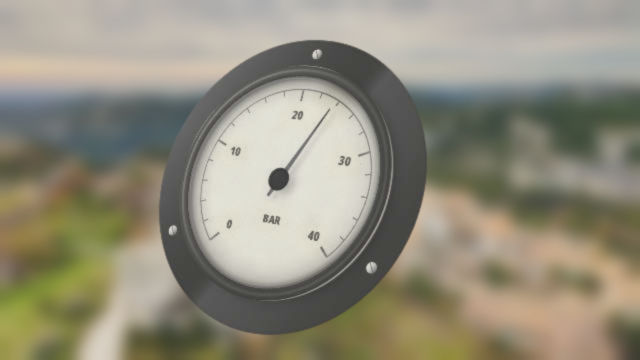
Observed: 24 bar
